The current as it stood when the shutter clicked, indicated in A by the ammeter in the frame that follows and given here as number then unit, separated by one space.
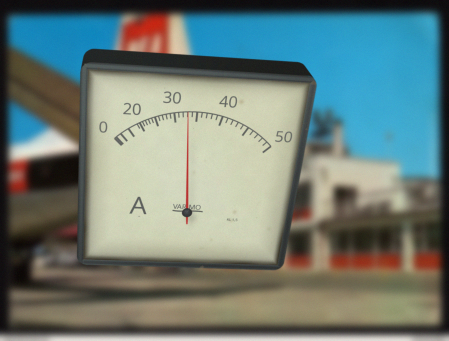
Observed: 33 A
